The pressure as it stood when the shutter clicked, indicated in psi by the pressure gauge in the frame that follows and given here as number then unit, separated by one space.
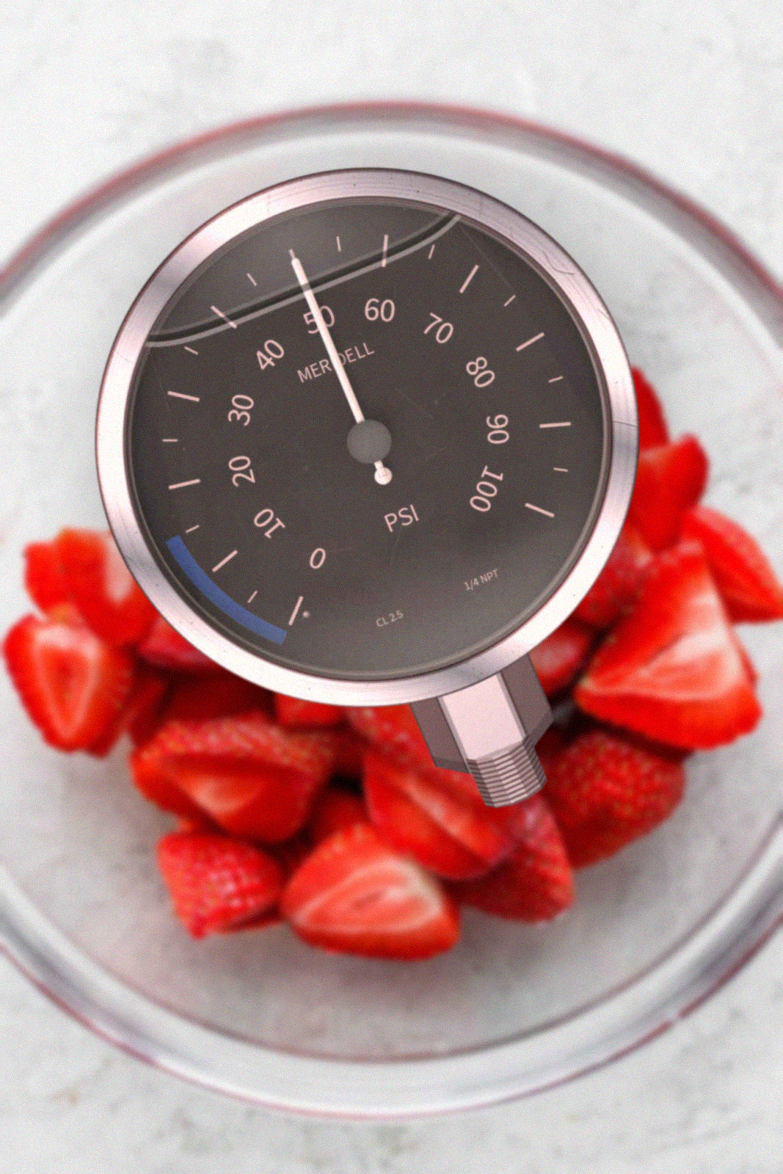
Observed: 50 psi
